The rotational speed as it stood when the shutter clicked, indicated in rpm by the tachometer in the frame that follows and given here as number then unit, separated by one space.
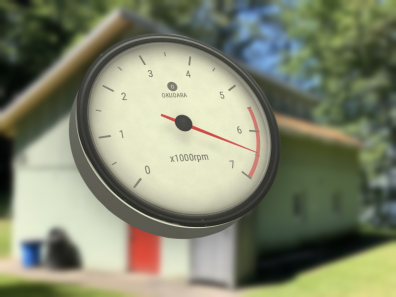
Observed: 6500 rpm
